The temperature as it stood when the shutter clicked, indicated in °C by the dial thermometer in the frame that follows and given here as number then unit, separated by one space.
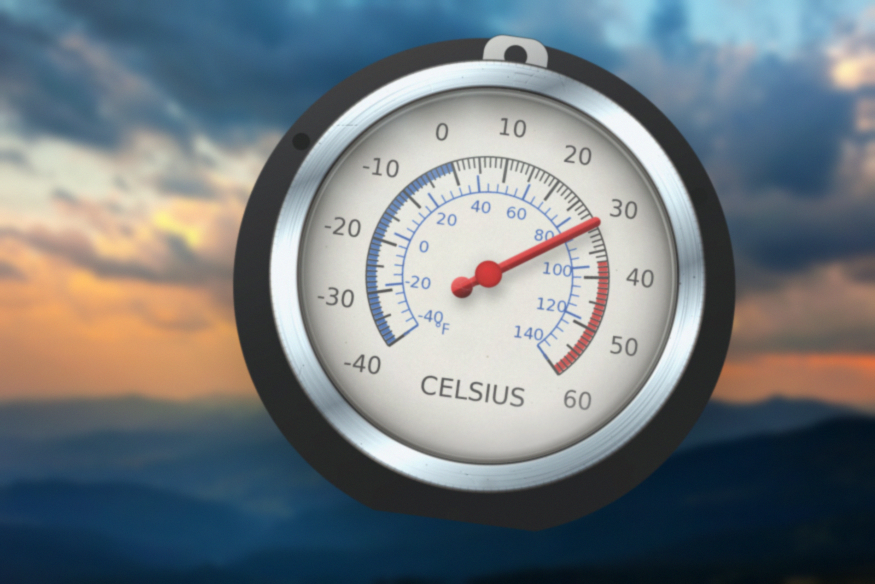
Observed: 30 °C
